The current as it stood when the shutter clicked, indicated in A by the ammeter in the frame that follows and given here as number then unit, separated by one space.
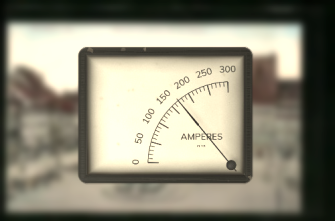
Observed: 170 A
